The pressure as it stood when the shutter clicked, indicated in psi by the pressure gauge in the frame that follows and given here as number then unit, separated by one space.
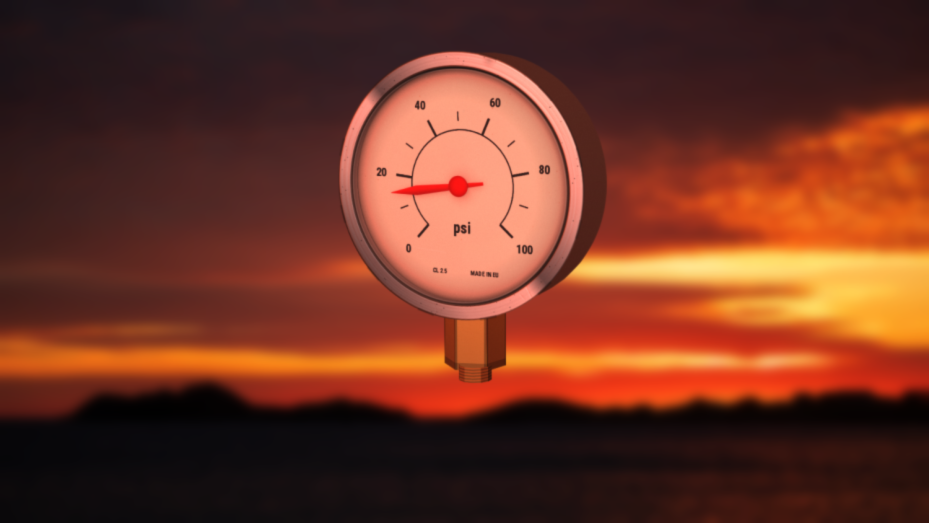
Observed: 15 psi
